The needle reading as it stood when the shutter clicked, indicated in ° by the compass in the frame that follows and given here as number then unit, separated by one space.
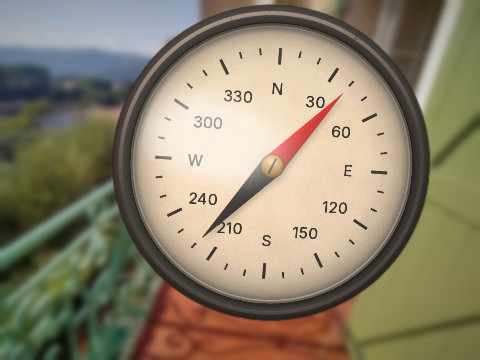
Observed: 40 °
